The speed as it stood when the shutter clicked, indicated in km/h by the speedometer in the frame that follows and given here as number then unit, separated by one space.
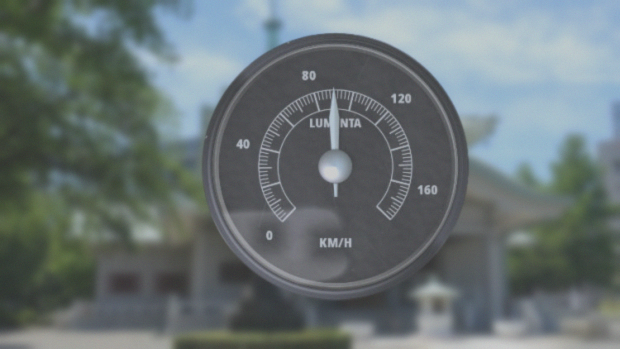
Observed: 90 km/h
